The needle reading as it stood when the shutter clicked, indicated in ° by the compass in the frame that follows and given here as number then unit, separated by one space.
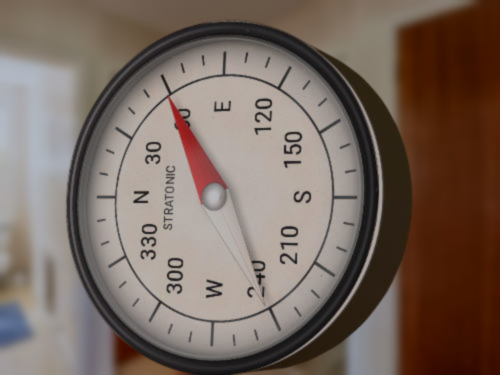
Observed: 60 °
